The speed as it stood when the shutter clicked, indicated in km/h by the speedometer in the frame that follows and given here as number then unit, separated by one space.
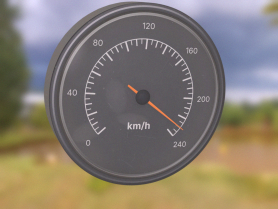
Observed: 230 km/h
